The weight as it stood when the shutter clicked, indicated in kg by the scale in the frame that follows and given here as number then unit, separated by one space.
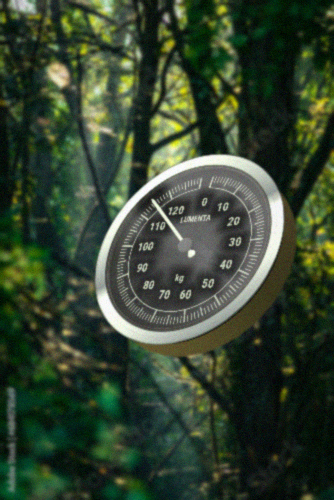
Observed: 115 kg
